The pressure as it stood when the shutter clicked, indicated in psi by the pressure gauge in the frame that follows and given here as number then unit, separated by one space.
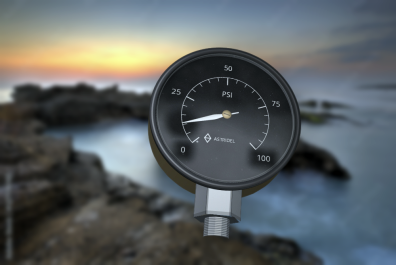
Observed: 10 psi
